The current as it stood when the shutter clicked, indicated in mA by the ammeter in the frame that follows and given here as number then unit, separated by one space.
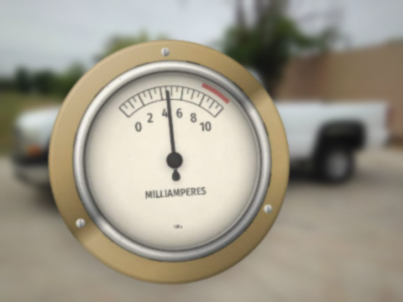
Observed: 4.5 mA
